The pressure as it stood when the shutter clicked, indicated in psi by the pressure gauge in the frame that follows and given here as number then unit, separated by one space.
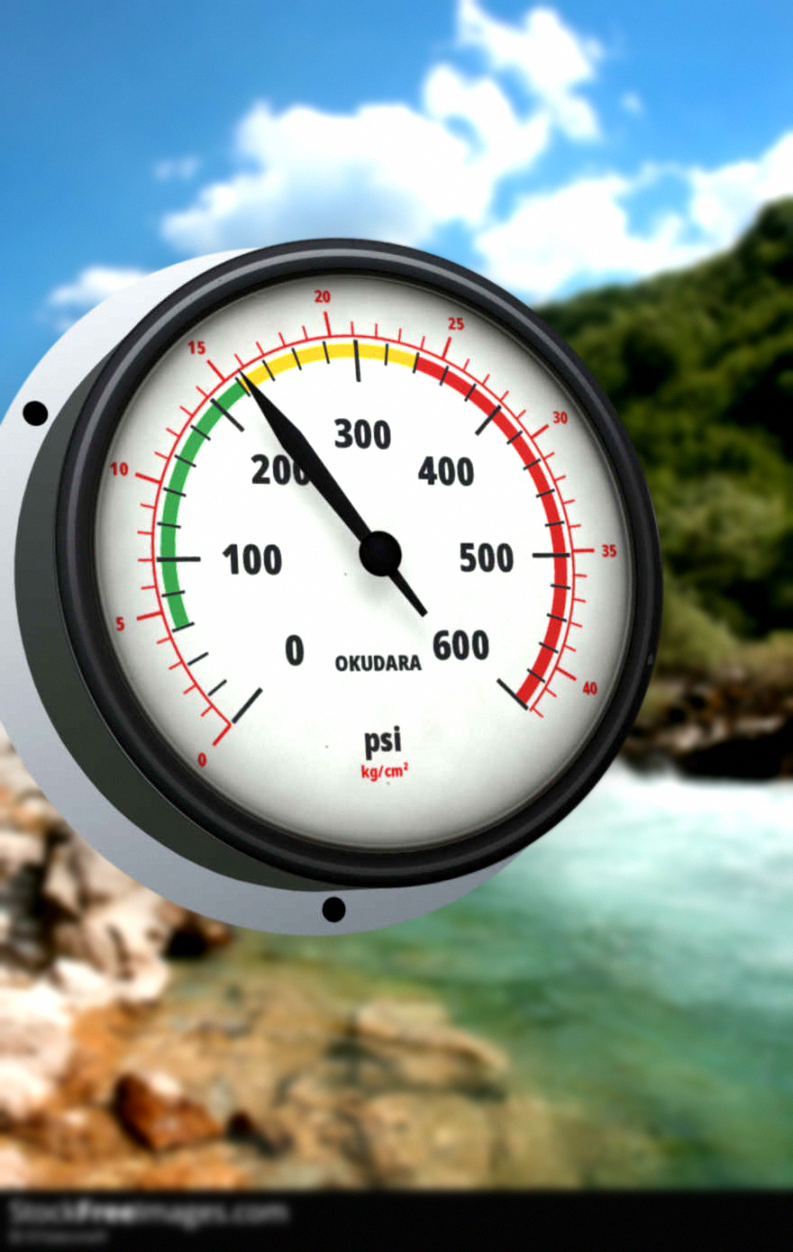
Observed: 220 psi
